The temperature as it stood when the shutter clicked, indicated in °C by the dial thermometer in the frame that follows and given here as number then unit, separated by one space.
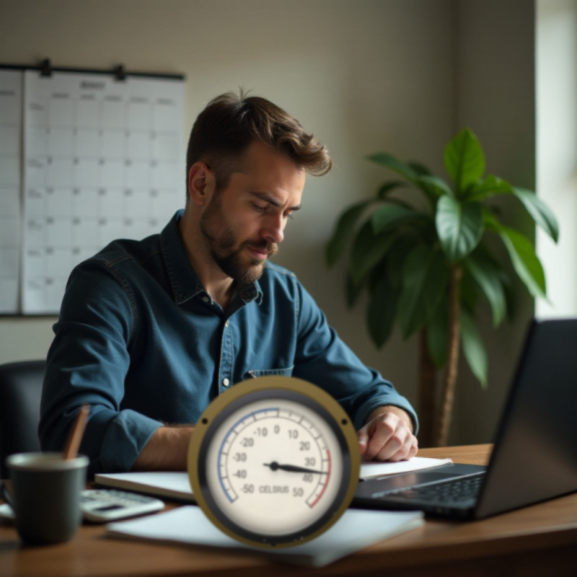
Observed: 35 °C
